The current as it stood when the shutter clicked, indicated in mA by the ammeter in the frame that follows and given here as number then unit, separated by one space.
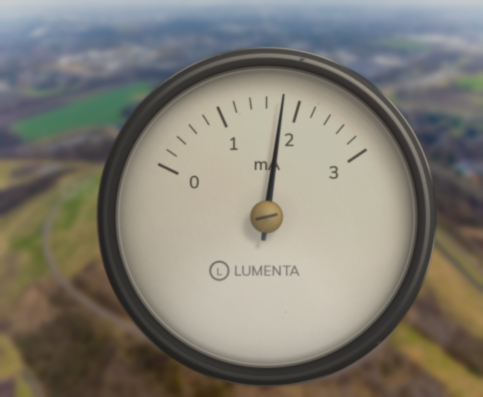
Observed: 1.8 mA
